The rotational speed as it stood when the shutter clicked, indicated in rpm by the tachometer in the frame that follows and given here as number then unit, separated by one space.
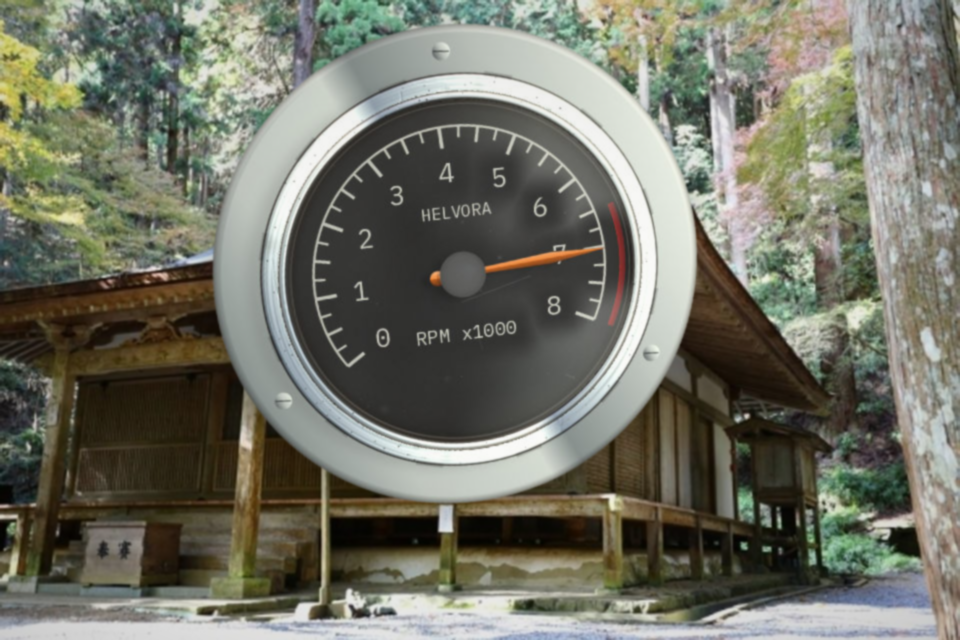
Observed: 7000 rpm
